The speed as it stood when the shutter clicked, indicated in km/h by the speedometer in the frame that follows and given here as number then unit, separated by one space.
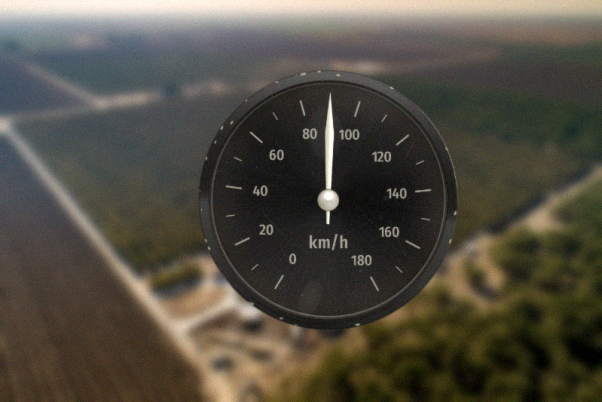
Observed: 90 km/h
